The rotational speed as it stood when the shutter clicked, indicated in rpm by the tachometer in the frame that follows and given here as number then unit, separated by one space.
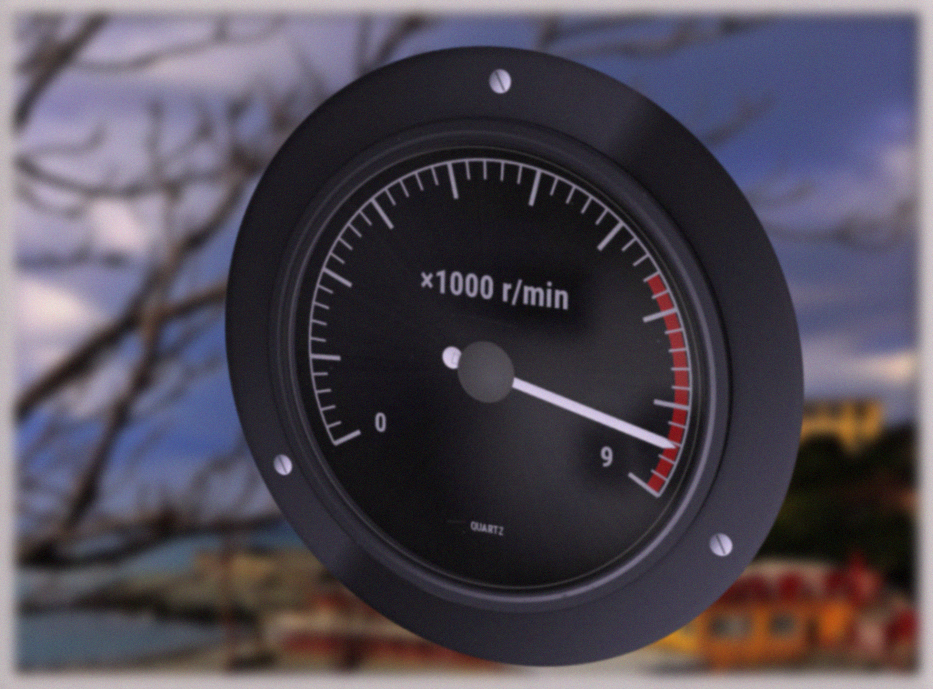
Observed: 8400 rpm
